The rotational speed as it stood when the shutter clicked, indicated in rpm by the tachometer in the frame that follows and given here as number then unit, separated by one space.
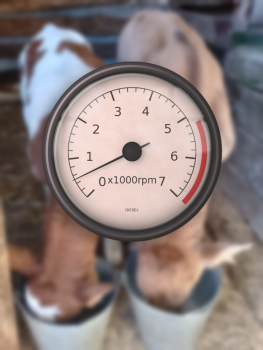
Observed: 500 rpm
